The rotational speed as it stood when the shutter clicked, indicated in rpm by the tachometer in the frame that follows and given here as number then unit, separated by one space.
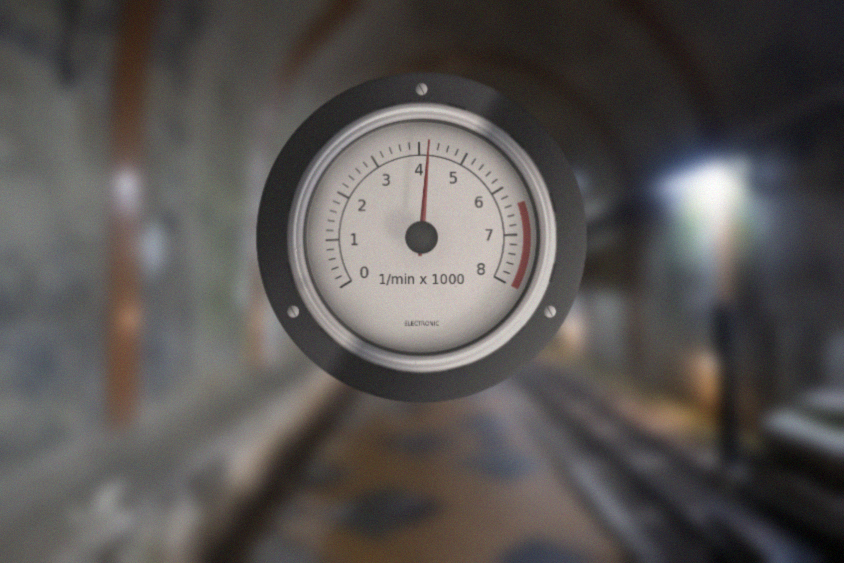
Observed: 4200 rpm
